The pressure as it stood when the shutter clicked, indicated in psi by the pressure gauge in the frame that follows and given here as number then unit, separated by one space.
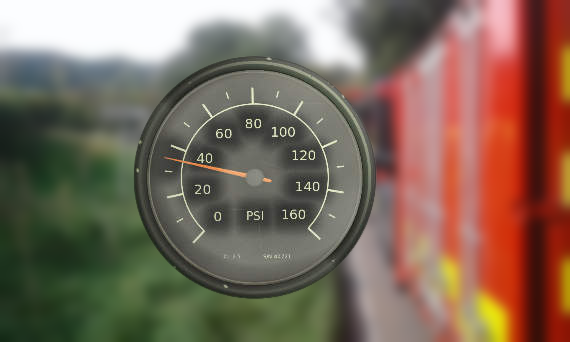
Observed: 35 psi
